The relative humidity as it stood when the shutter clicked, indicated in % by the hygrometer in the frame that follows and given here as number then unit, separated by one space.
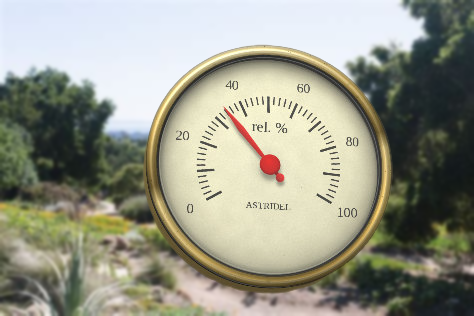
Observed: 34 %
